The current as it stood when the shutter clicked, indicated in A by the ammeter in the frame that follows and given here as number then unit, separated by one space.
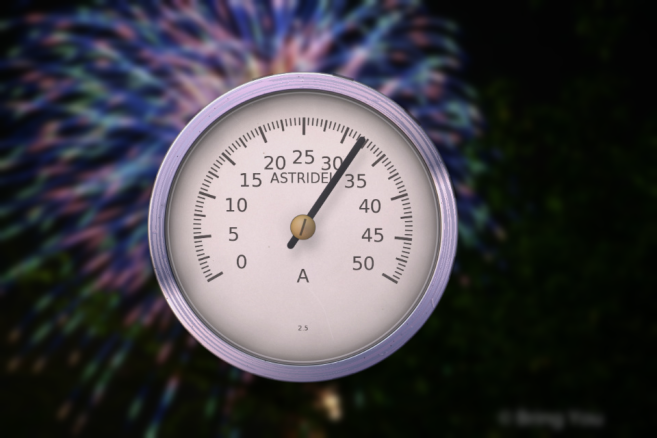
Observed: 32 A
